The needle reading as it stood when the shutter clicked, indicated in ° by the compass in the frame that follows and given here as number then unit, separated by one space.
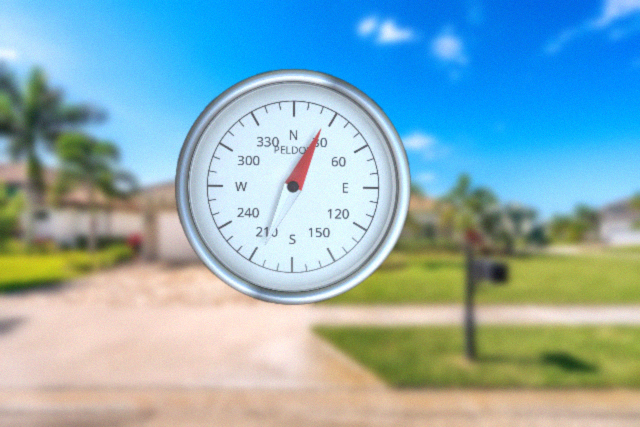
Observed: 25 °
